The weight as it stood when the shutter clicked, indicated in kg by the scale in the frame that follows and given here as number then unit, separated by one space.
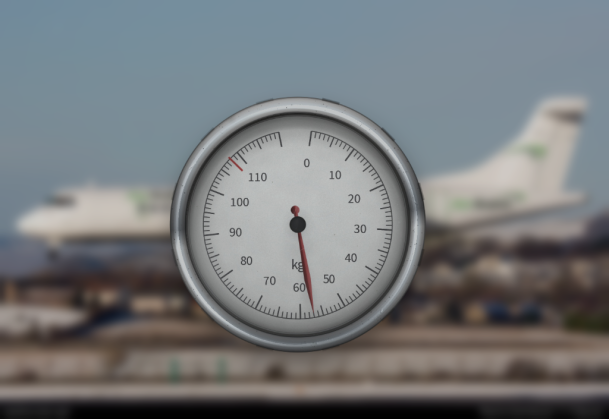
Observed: 57 kg
